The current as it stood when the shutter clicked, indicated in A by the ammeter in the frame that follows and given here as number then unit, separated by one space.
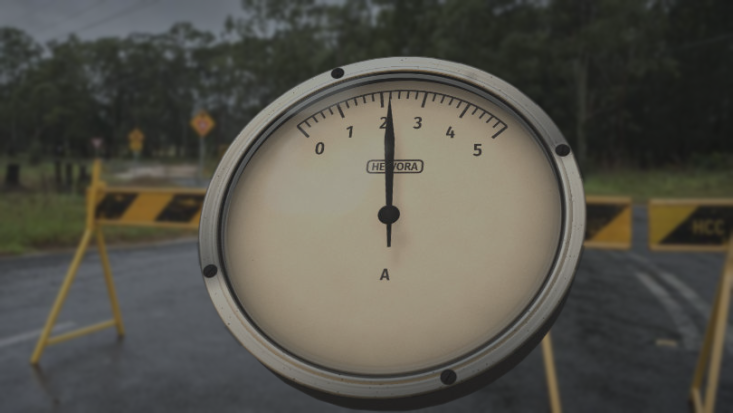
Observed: 2.2 A
